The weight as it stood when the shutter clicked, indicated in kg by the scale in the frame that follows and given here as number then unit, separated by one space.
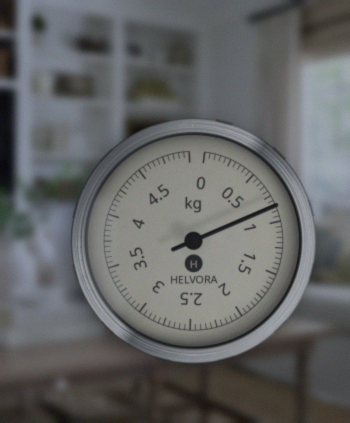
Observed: 0.85 kg
